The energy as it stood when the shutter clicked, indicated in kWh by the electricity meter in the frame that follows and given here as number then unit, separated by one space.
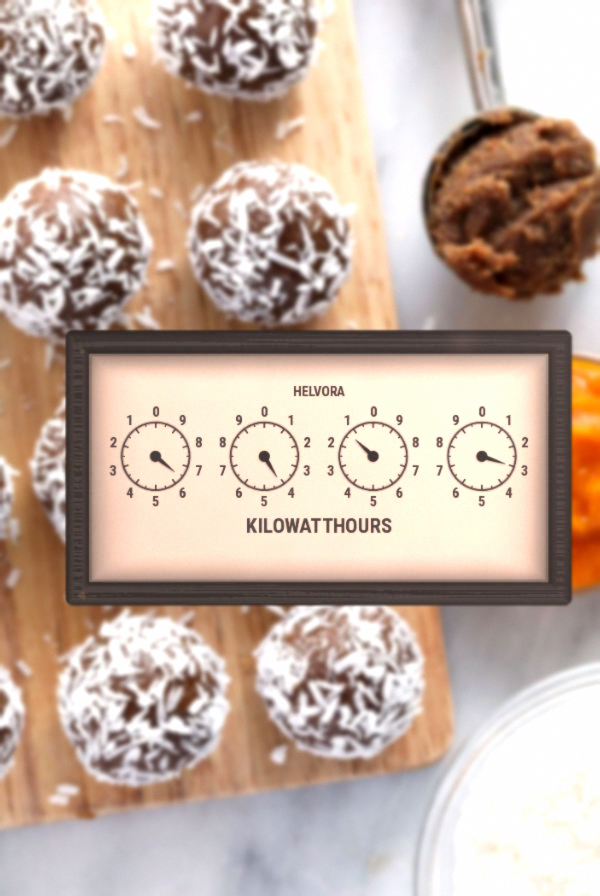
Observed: 6413 kWh
